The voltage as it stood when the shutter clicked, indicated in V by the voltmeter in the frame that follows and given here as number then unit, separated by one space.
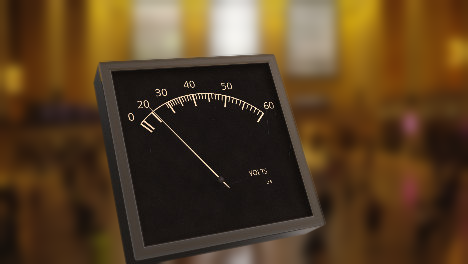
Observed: 20 V
